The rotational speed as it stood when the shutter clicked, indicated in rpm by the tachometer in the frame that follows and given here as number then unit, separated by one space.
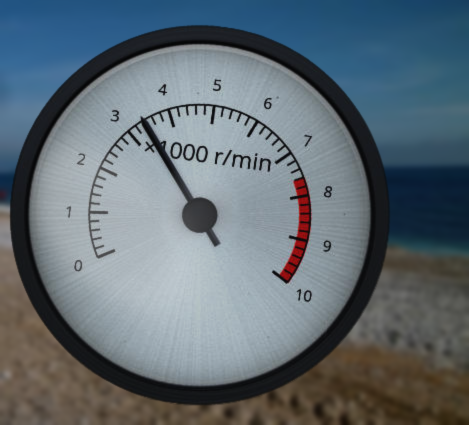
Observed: 3400 rpm
